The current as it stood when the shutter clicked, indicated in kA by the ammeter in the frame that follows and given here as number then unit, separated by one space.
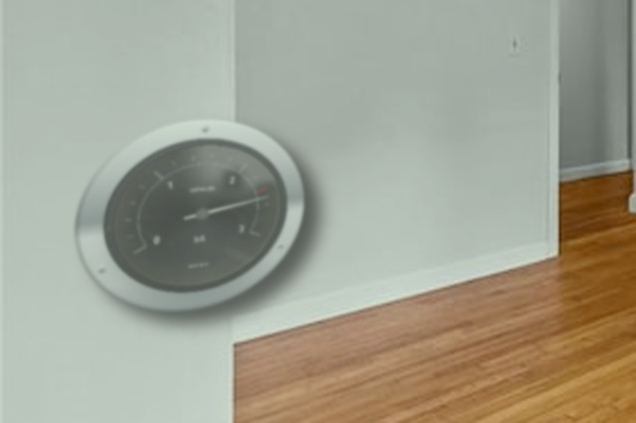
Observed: 2.5 kA
